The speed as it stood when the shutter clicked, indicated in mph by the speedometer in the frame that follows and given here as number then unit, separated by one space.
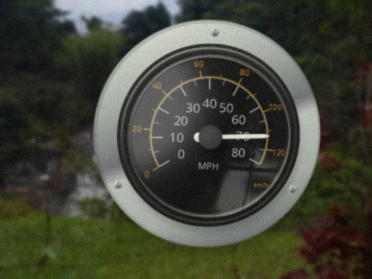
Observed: 70 mph
